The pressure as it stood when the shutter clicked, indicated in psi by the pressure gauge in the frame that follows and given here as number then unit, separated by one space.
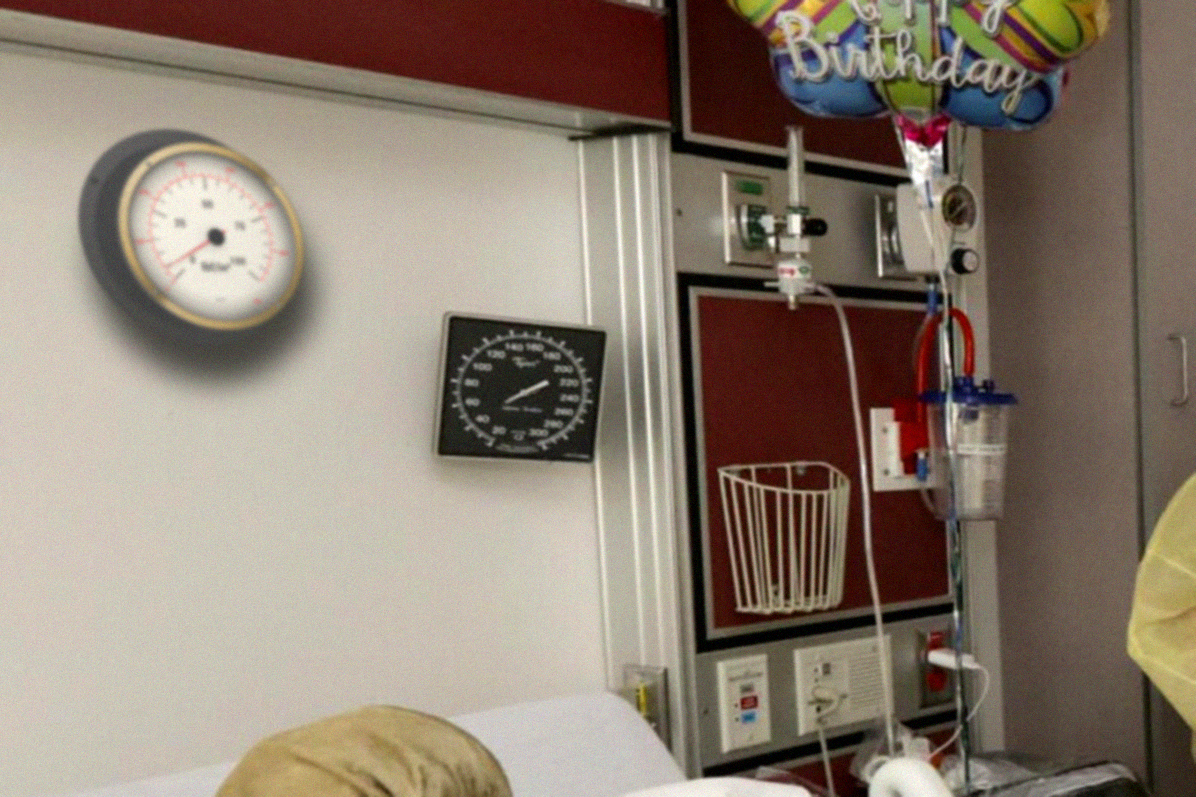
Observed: 5 psi
